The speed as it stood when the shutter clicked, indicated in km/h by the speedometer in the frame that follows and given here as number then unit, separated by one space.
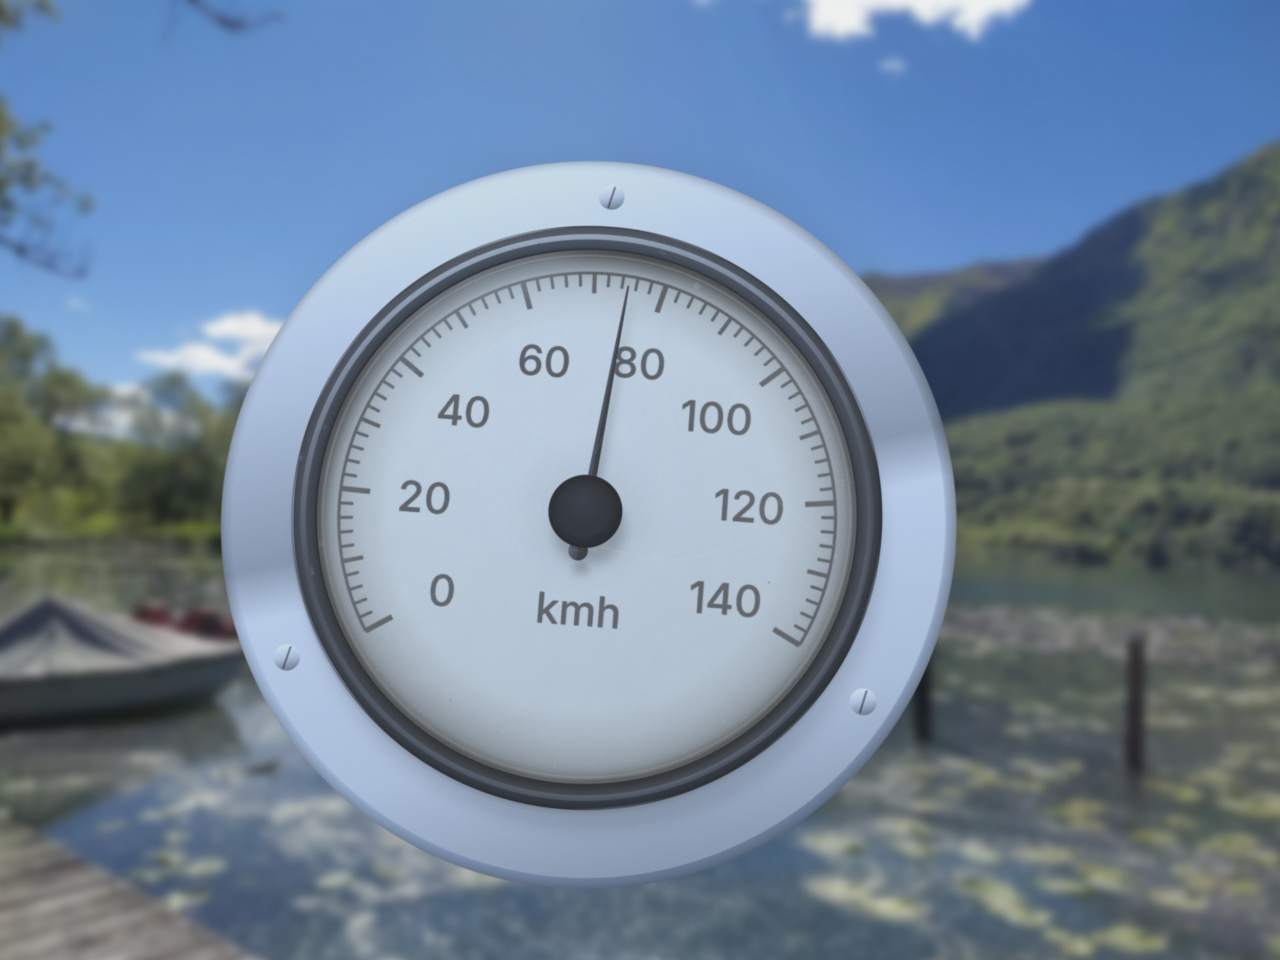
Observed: 75 km/h
